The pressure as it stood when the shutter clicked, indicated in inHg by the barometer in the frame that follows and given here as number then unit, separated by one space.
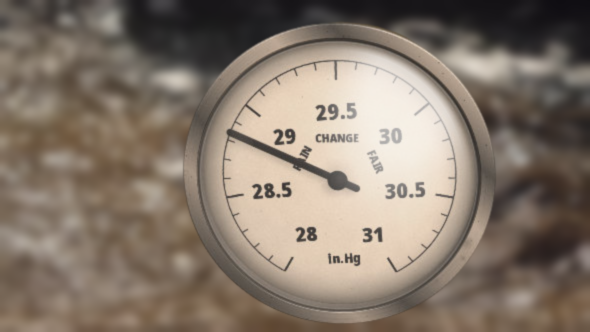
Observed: 28.85 inHg
